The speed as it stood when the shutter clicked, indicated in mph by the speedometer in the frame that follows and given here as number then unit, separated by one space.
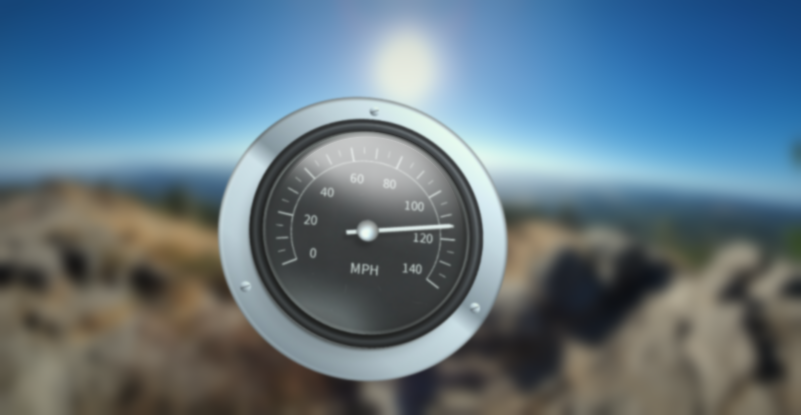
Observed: 115 mph
